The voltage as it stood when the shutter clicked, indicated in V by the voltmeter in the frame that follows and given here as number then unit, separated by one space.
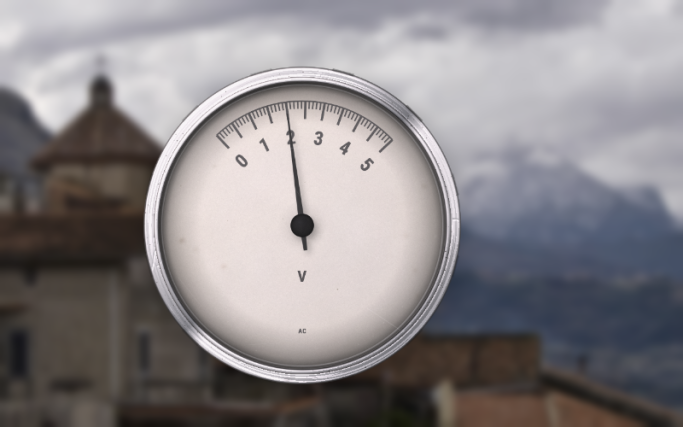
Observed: 2 V
